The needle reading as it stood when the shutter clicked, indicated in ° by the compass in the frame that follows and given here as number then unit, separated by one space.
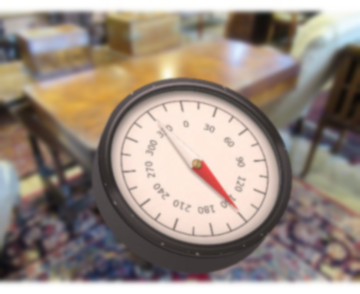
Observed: 150 °
